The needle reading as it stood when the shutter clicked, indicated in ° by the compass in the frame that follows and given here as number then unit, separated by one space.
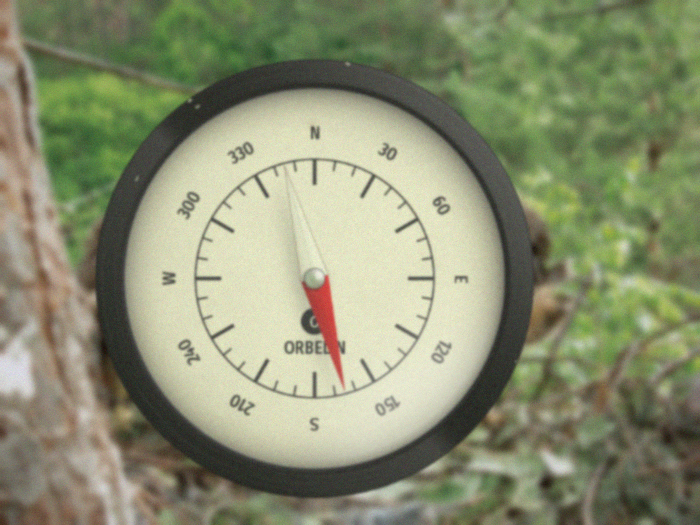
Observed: 165 °
